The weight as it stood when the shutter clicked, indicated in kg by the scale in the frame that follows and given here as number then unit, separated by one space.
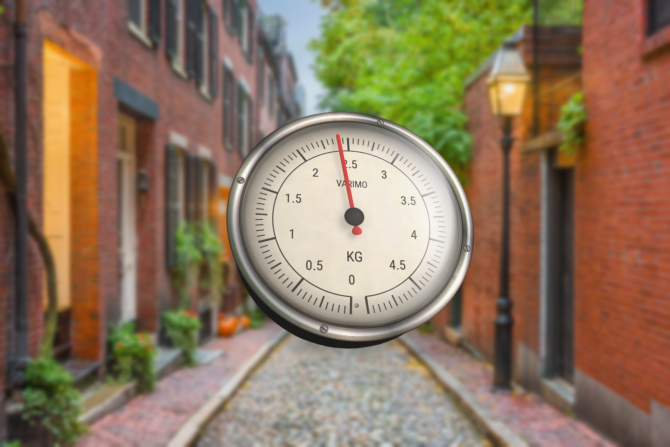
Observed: 2.4 kg
